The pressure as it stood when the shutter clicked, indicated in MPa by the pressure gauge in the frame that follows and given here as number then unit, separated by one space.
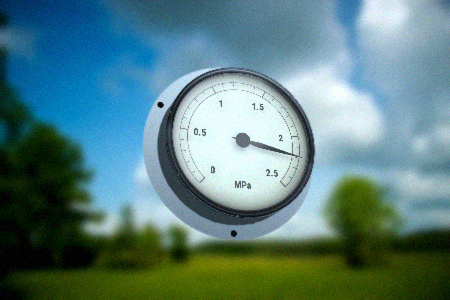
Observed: 2.2 MPa
